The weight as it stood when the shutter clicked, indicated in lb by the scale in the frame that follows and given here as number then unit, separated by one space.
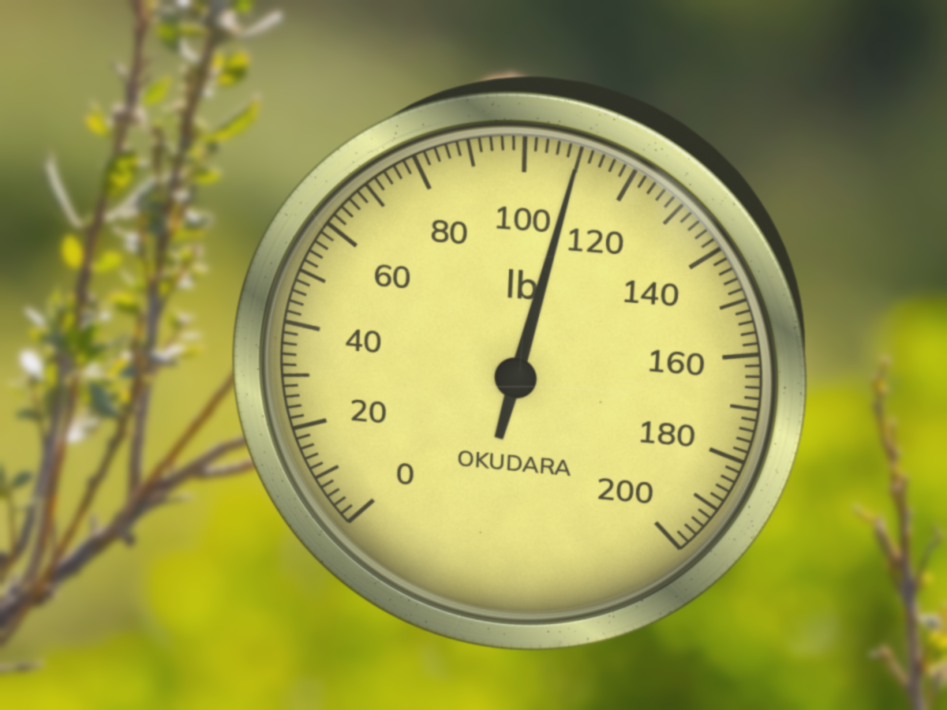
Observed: 110 lb
